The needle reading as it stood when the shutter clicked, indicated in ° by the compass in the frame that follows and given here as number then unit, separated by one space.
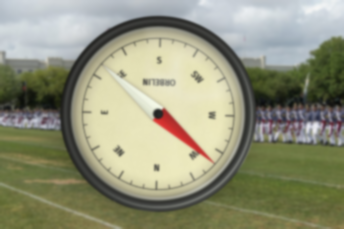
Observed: 310 °
